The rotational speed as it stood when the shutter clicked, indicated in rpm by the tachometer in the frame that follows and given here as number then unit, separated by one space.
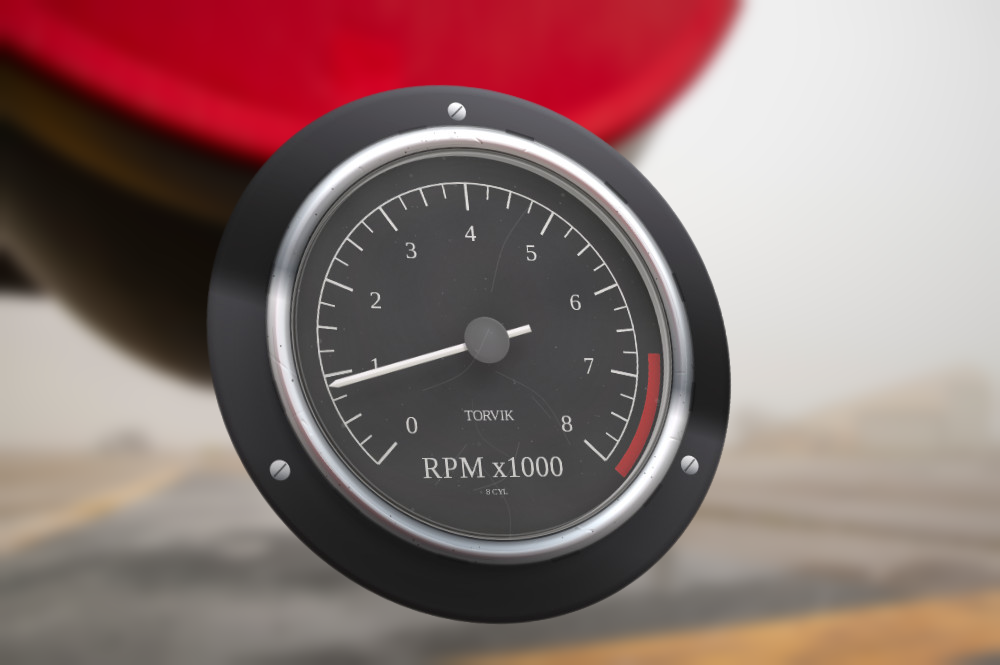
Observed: 875 rpm
